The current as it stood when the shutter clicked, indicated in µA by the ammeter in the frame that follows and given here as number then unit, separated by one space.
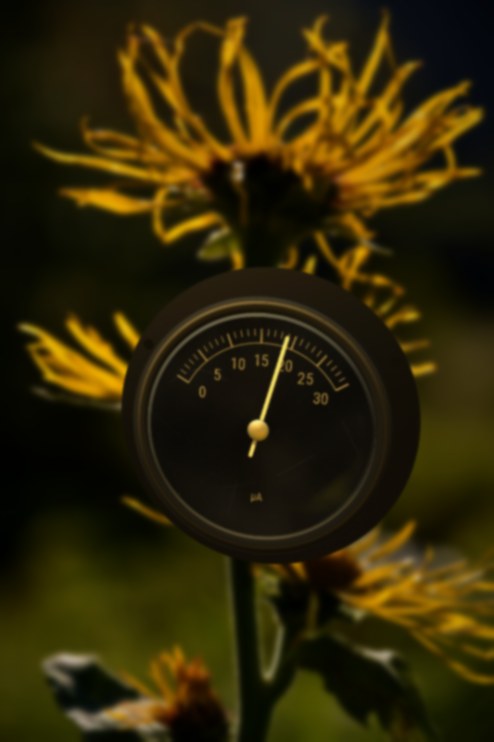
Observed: 19 µA
